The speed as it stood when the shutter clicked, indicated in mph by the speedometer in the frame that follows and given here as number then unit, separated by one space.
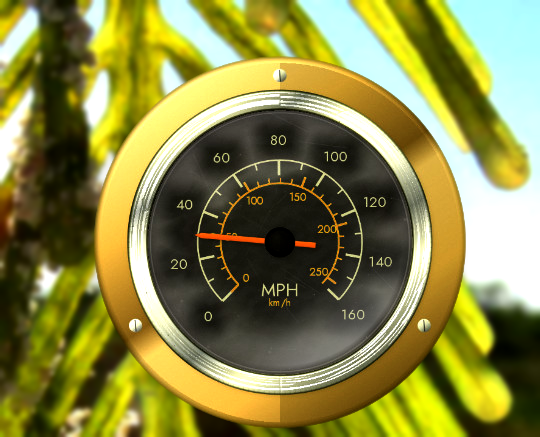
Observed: 30 mph
